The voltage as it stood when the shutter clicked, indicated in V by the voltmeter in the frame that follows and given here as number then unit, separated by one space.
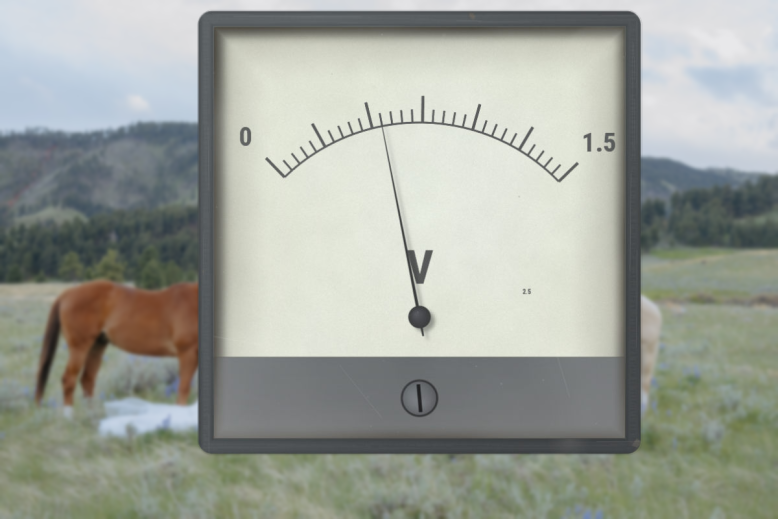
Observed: 0.55 V
